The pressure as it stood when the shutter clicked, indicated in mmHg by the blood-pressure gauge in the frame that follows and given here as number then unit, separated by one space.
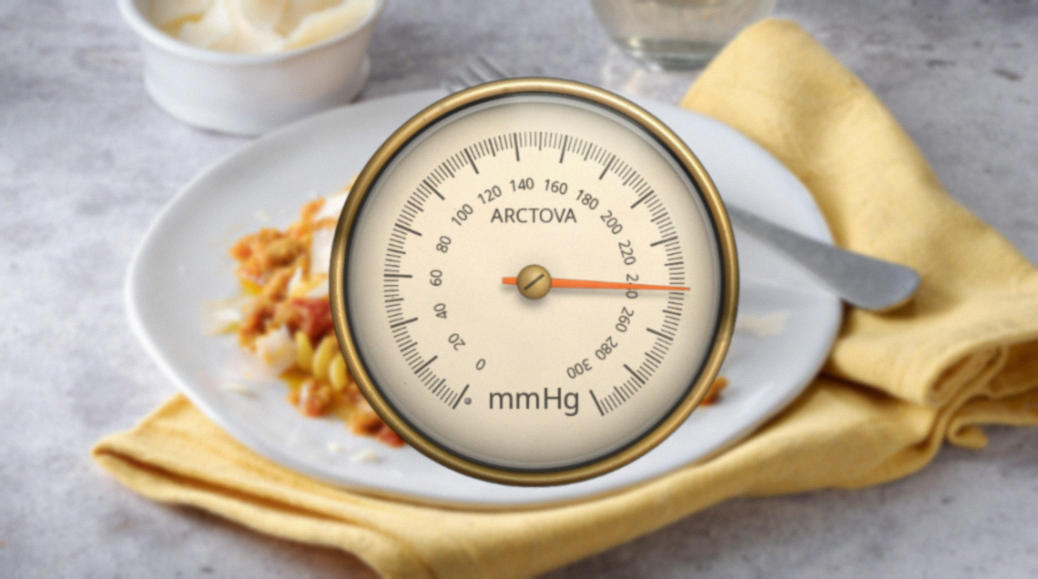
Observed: 240 mmHg
